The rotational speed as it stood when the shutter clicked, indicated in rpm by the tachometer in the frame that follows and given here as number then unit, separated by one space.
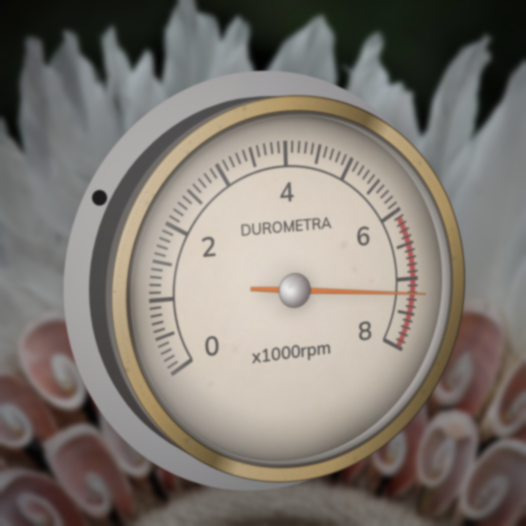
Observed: 7200 rpm
